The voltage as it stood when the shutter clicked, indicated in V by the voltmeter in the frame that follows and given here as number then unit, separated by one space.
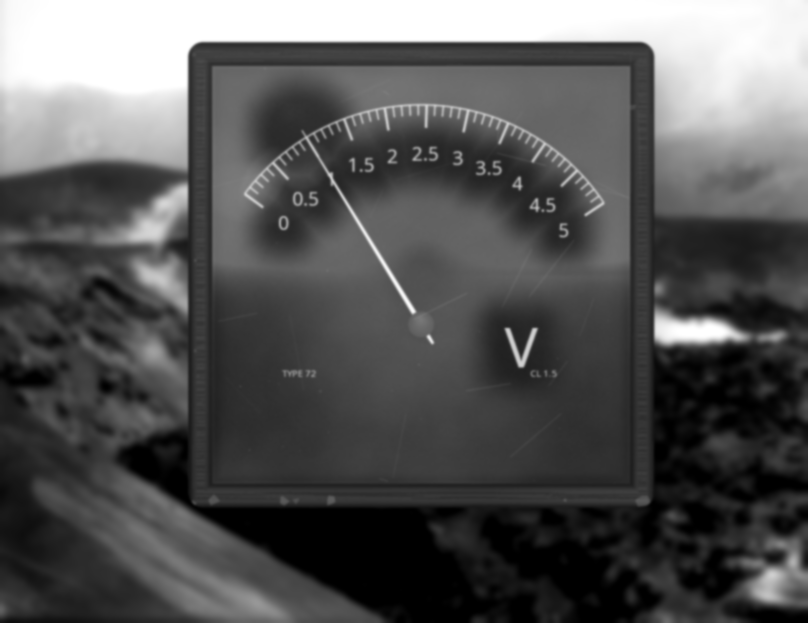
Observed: 1 V
